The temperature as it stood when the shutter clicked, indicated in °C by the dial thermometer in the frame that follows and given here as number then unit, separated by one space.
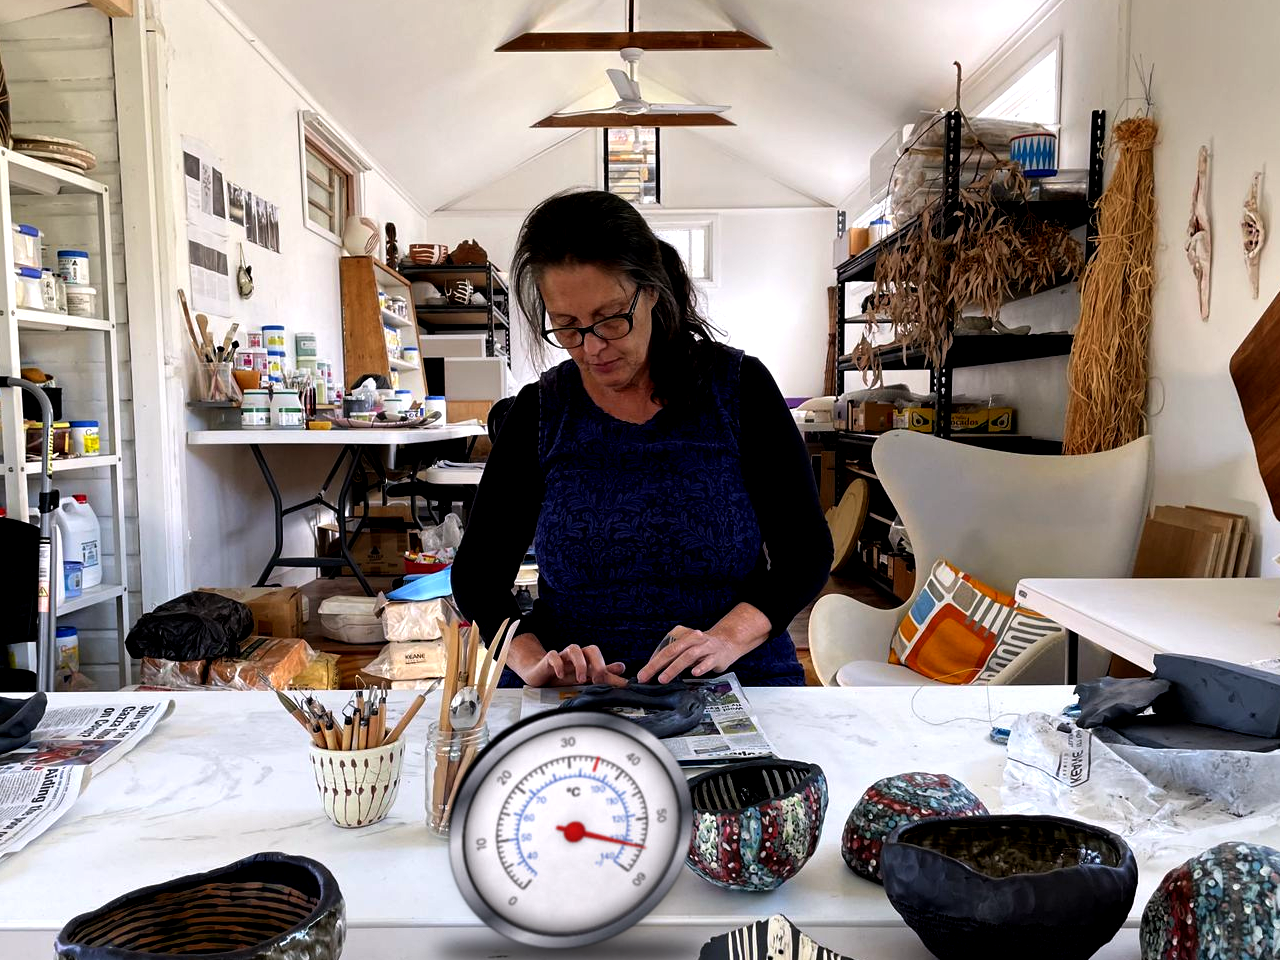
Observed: 55 °C
